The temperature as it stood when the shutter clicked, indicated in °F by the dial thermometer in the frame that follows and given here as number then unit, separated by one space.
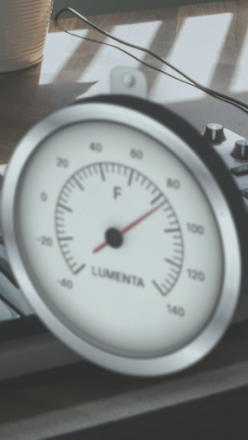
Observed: 84 °F
